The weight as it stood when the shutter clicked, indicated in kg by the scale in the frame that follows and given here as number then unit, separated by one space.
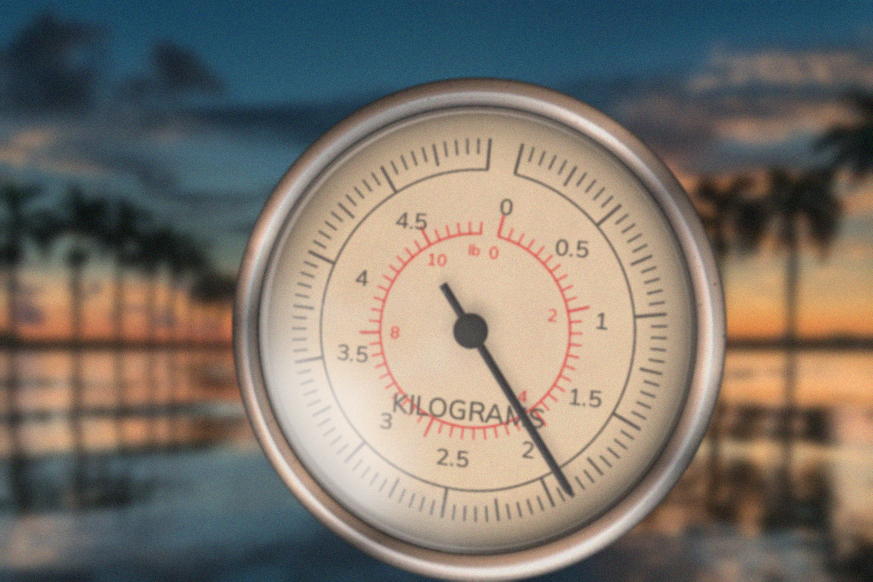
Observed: 1.9 kg
